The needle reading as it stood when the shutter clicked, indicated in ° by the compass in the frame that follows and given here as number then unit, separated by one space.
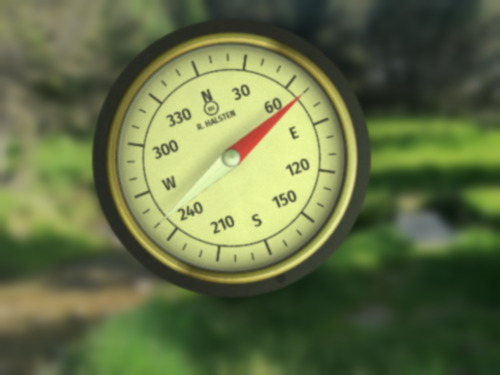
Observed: 70 °
